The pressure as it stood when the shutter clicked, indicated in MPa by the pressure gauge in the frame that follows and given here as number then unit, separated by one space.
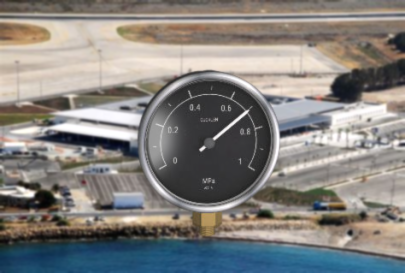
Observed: 0.7 MPa
